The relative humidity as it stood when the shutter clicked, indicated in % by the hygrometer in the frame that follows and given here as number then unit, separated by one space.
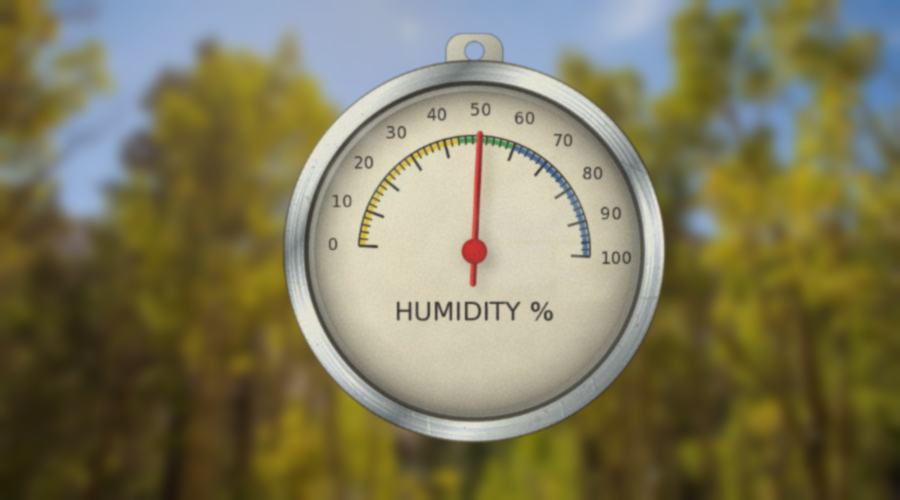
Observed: 50 %
